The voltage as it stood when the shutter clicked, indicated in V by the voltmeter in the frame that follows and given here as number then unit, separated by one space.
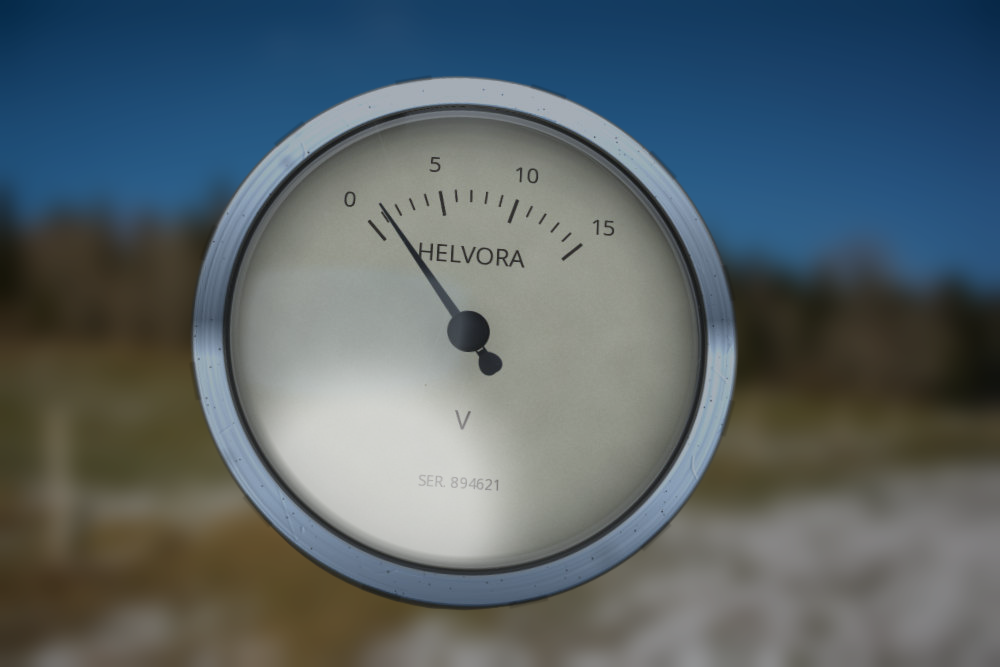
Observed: 1 V
